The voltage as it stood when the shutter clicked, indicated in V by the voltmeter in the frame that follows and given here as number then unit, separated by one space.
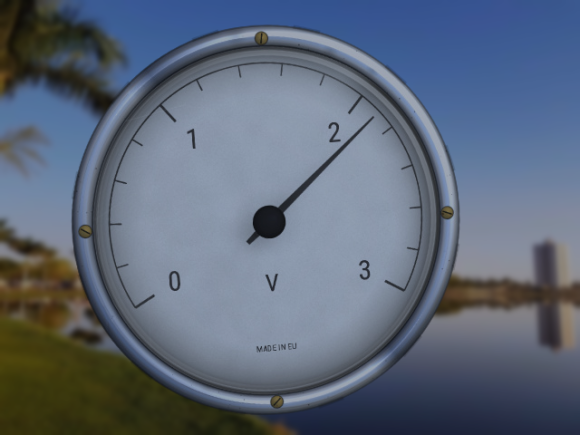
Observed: 2.1 V
